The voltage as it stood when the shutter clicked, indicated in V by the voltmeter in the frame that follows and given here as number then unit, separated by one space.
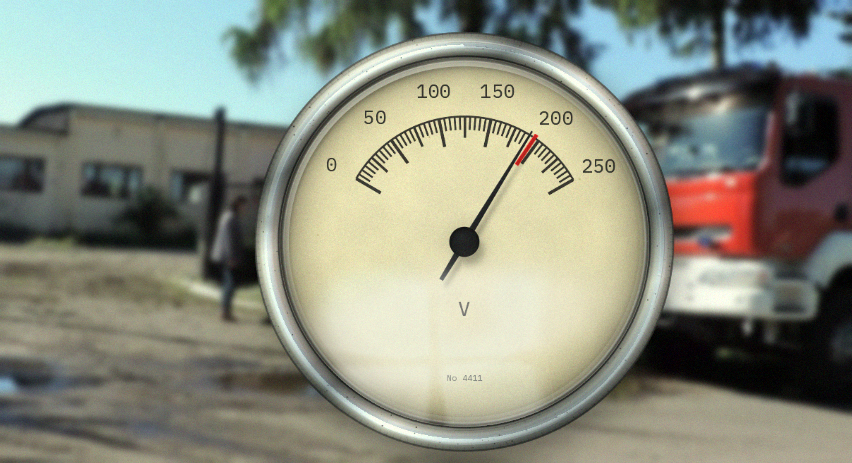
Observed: 190 V
